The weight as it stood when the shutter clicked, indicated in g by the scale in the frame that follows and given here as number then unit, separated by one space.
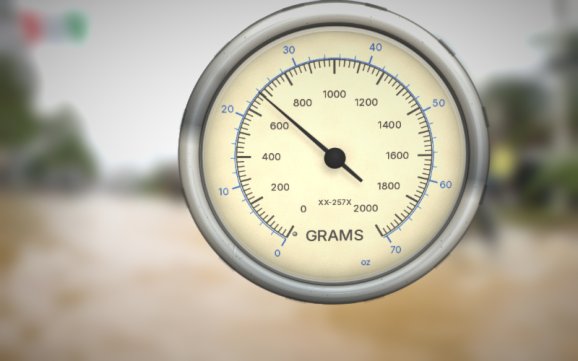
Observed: 680 g
